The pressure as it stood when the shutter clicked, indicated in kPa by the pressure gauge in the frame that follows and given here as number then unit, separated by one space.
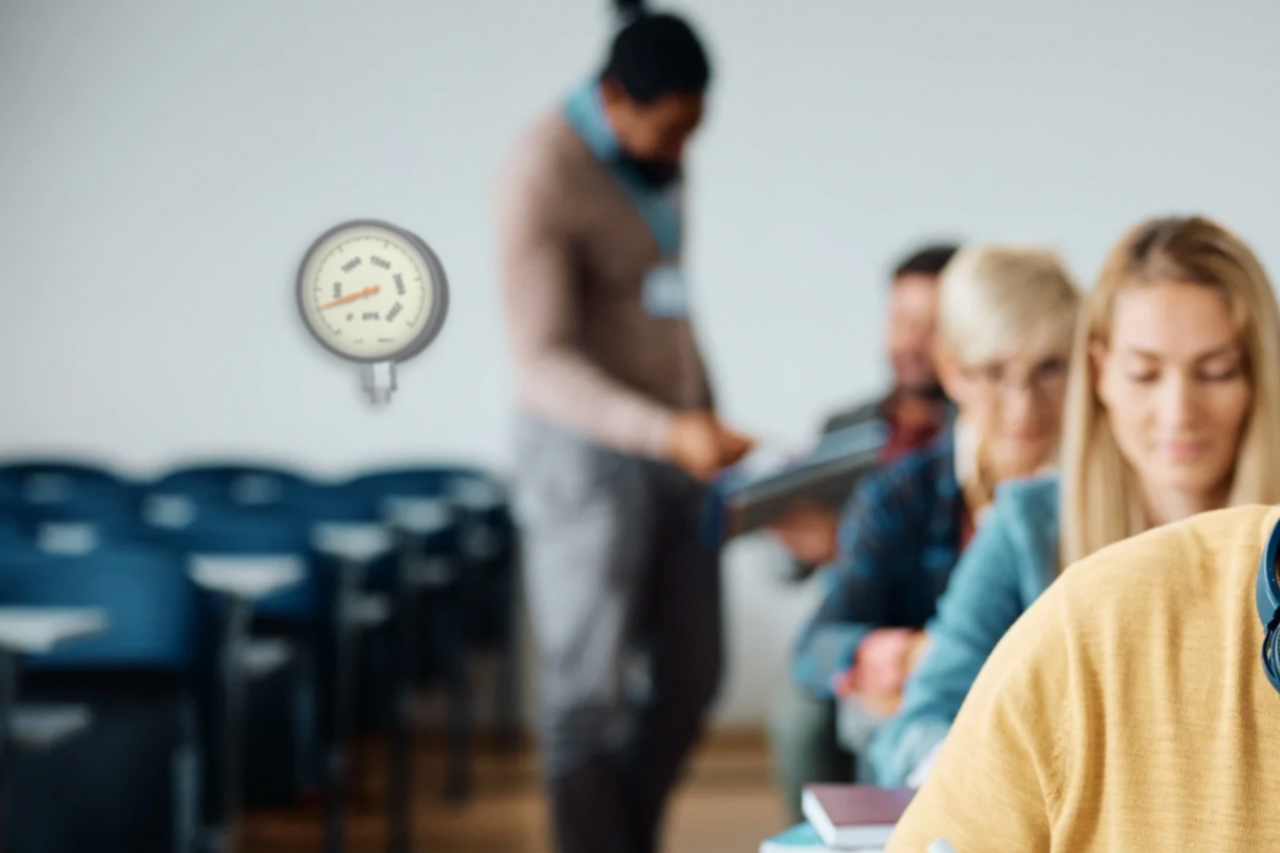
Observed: 300 kPa
